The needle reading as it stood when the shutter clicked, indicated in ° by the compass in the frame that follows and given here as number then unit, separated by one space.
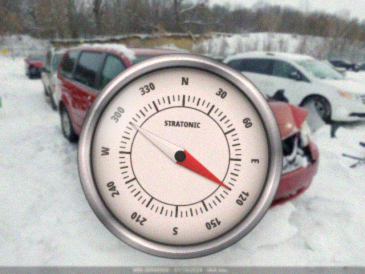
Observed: 120 °
